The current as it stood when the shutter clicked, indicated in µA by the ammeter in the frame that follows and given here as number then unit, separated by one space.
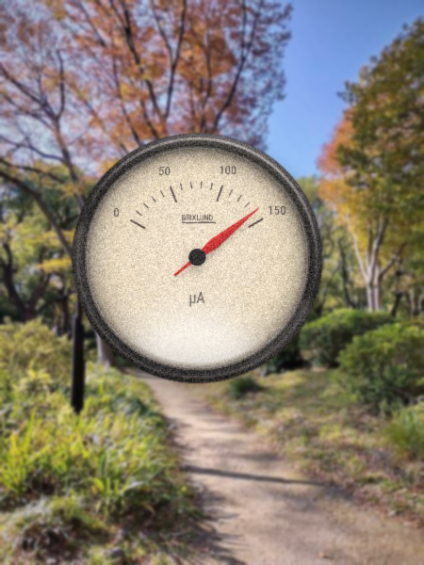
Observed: 140 µA
